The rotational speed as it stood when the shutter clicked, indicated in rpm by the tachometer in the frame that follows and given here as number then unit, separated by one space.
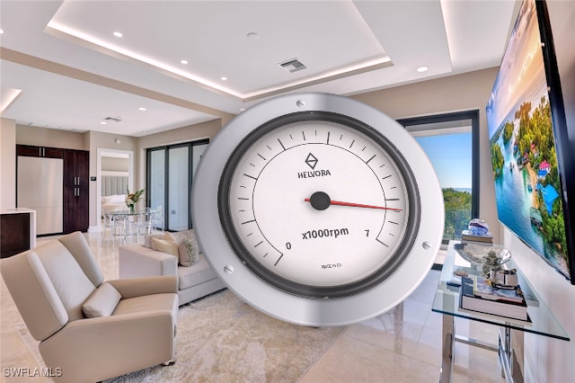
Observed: 6250 rpm
